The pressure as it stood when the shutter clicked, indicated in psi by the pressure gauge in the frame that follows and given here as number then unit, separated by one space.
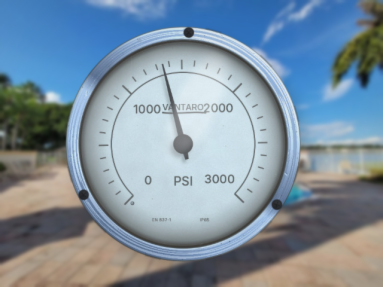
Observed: 1350 psi
